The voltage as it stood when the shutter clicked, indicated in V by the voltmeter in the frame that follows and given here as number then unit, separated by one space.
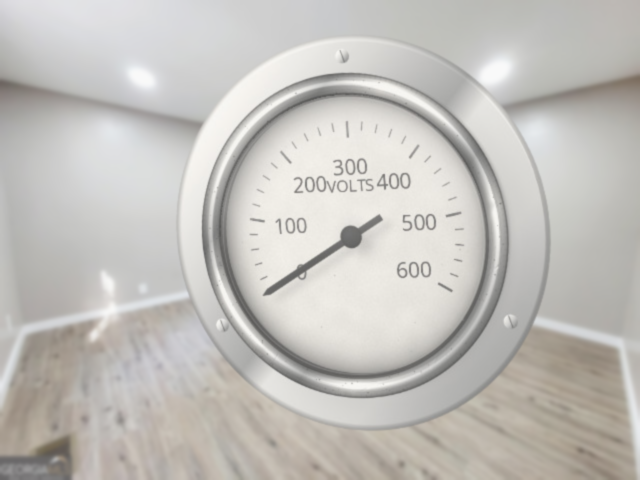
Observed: 0 V
